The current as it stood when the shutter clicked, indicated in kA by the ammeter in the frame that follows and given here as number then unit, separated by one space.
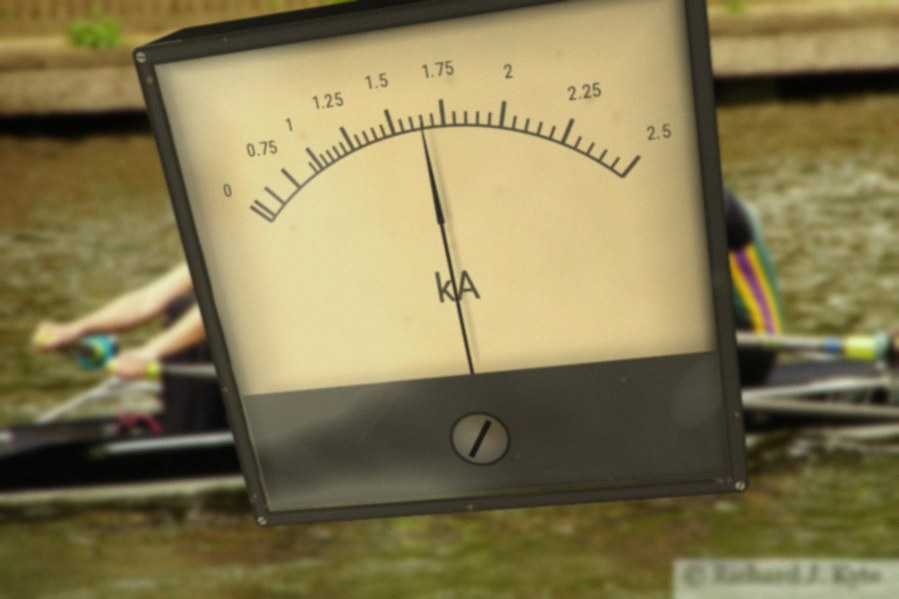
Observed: 1.65 kA
